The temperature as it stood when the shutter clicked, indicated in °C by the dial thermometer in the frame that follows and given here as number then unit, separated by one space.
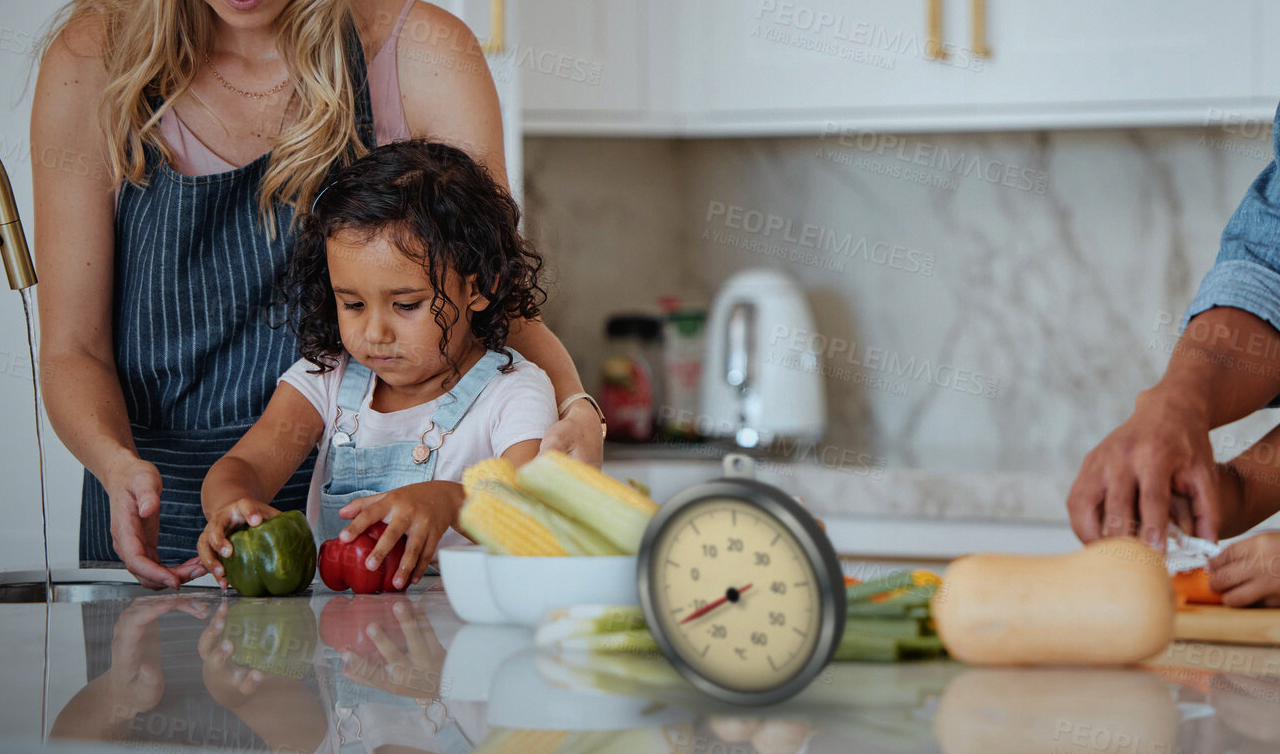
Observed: -12.5 °C
